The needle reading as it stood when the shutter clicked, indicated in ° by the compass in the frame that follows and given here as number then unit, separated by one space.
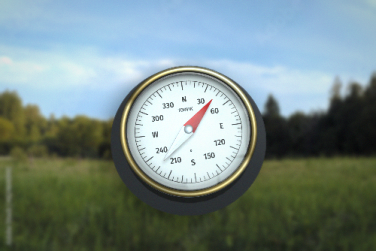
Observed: 45 °
